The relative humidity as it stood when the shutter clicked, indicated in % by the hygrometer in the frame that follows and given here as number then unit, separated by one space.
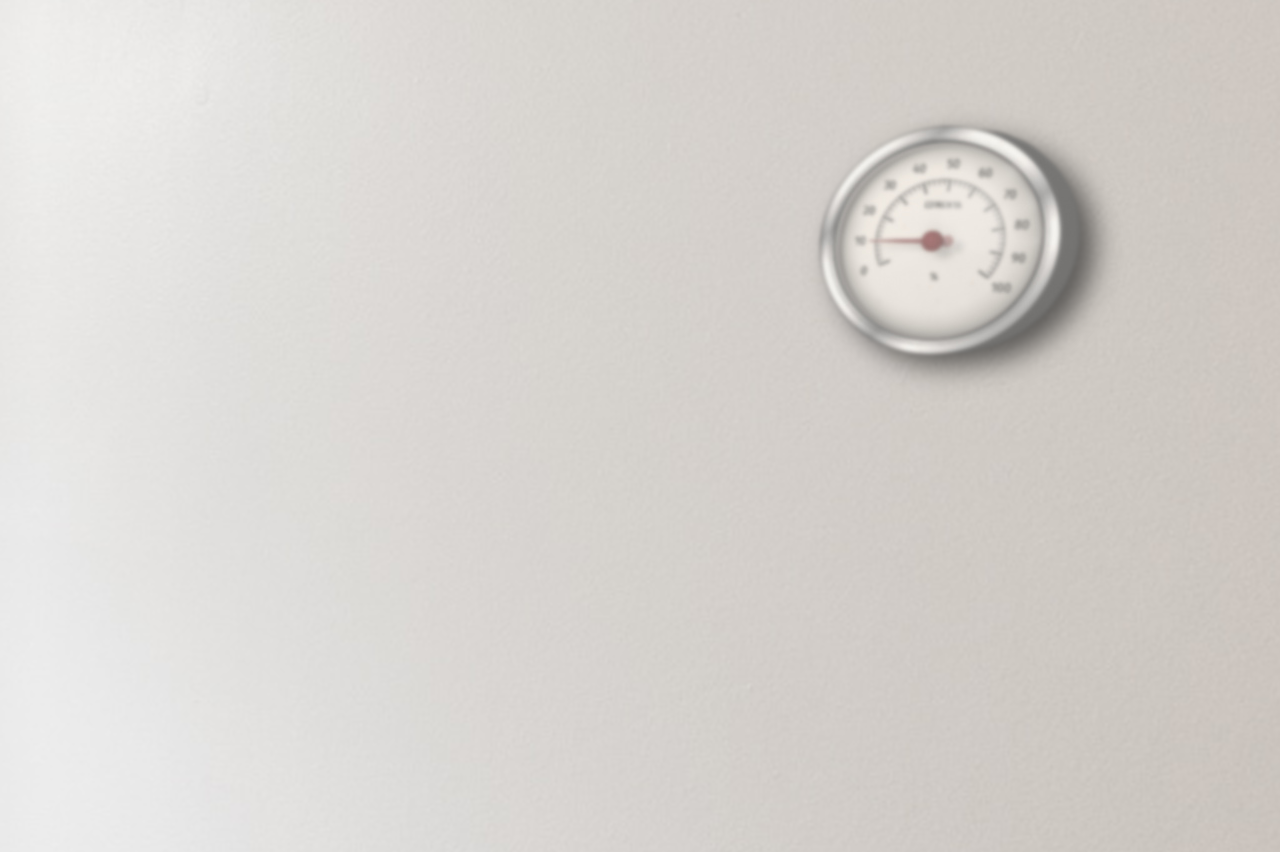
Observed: 10 %
